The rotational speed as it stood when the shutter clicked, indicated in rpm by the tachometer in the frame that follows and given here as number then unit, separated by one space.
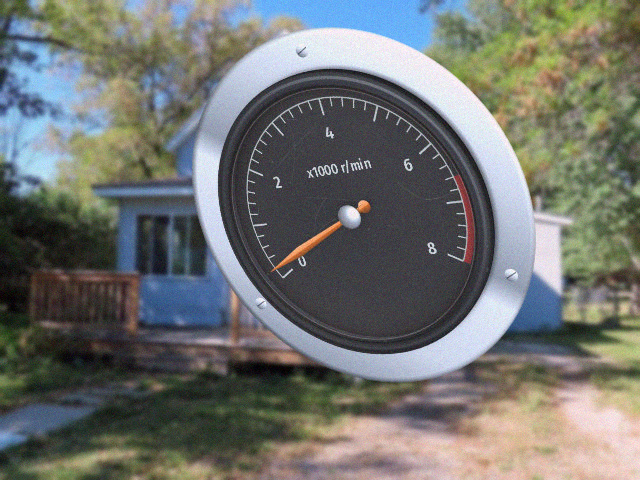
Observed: 200 rpm
